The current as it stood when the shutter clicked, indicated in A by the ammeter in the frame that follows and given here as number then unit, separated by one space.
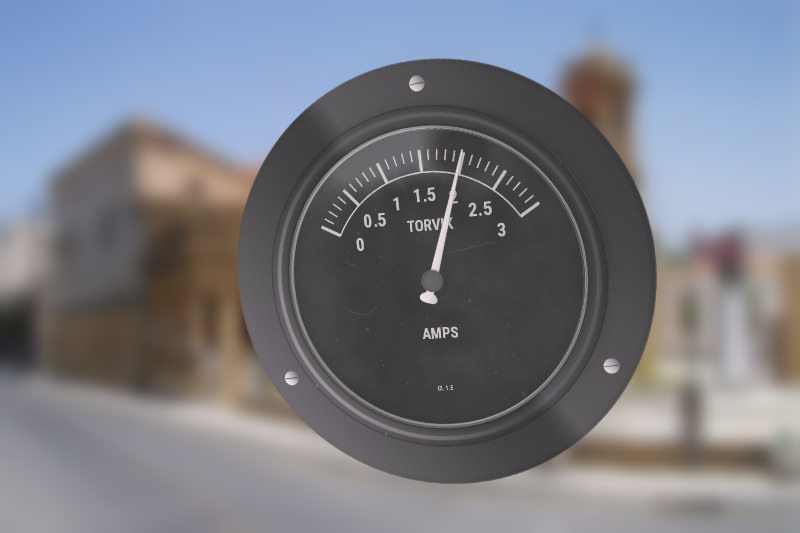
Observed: 2 A
